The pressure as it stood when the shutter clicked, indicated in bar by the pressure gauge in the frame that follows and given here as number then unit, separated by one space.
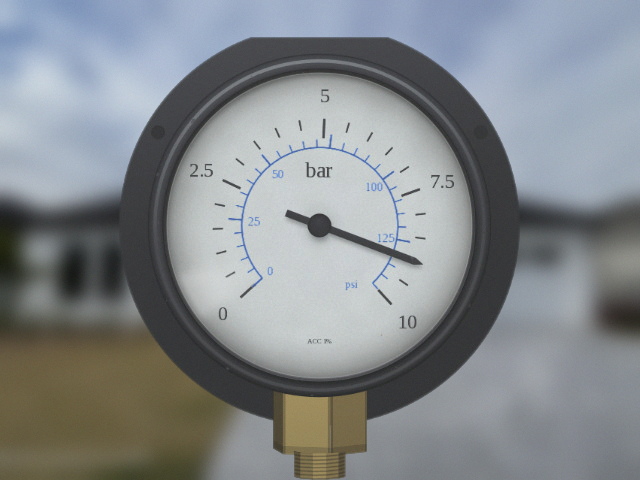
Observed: 9 bar
